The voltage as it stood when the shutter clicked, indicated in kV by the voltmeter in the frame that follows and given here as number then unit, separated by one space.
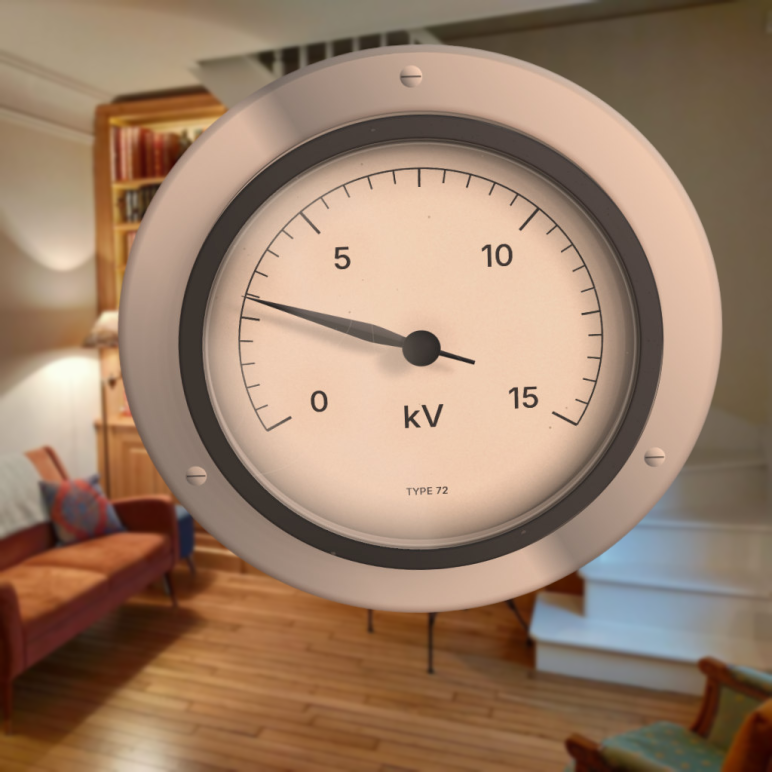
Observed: 3 kV
